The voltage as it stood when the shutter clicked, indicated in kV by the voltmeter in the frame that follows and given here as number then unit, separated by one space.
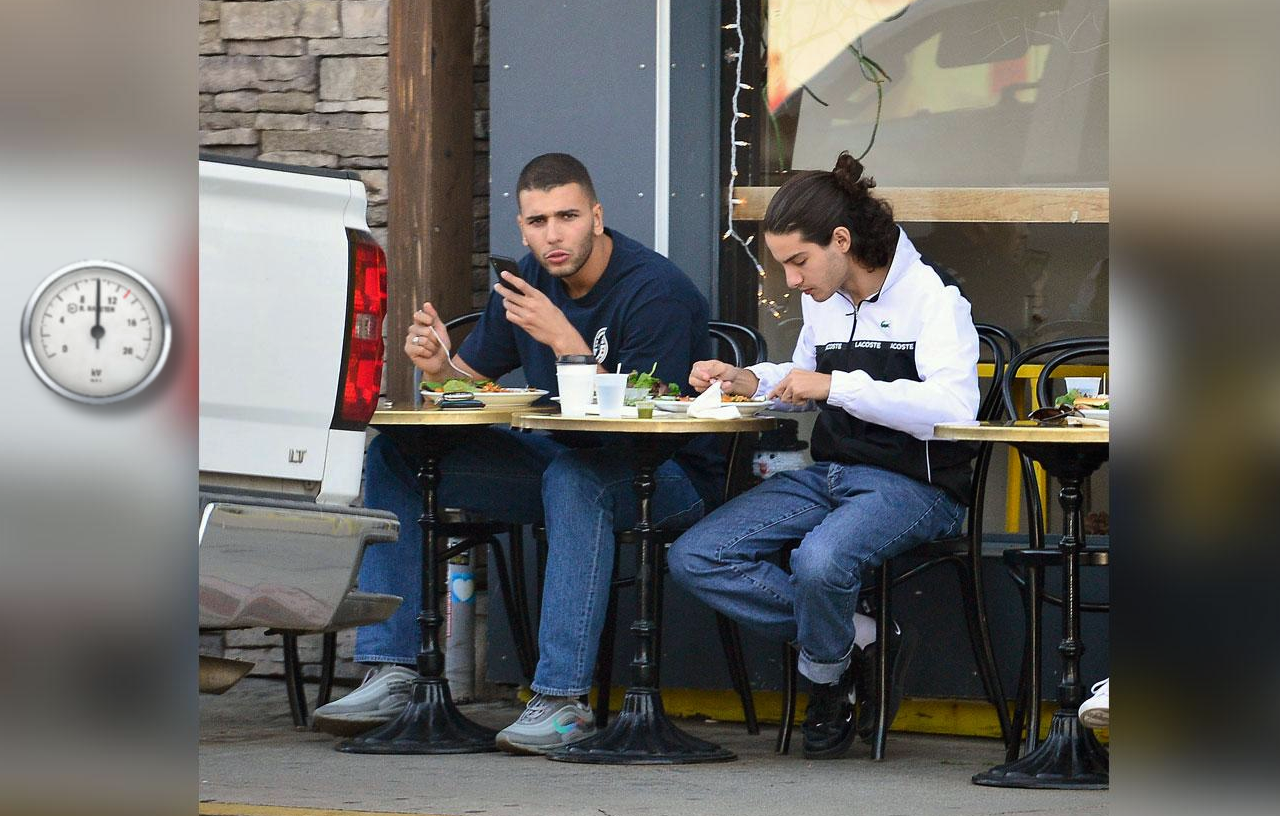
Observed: 10 kV
